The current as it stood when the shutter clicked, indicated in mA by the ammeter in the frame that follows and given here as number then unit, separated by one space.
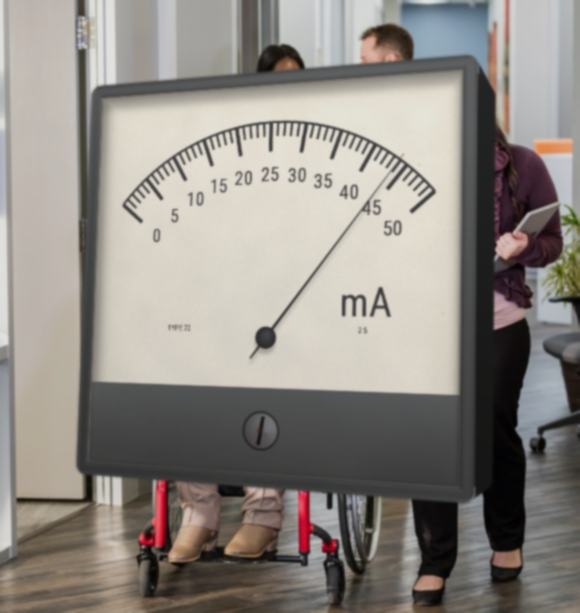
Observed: 44 mA
